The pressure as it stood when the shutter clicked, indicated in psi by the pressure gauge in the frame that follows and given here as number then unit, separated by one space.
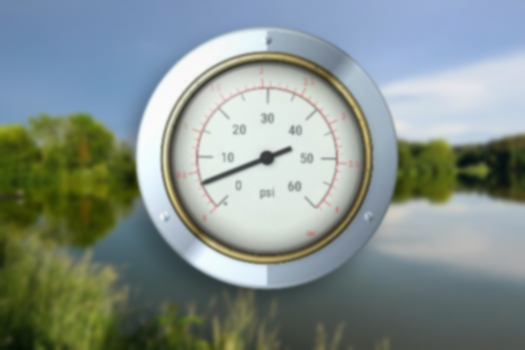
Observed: 5 psi
